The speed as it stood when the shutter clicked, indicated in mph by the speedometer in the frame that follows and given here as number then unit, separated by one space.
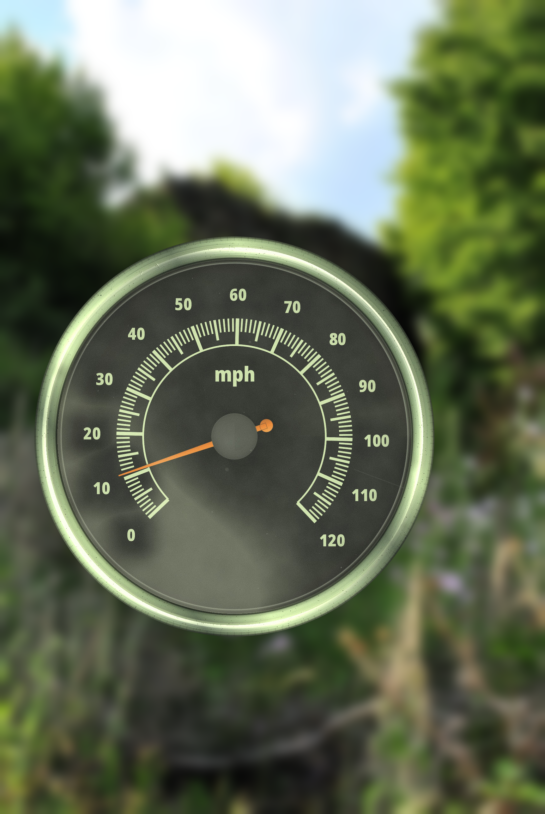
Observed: 11 mph
